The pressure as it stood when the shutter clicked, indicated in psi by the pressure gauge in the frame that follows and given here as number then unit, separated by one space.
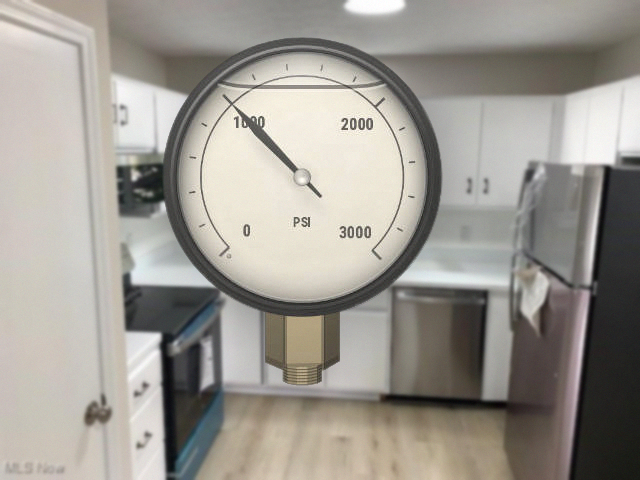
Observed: 1000 psi
